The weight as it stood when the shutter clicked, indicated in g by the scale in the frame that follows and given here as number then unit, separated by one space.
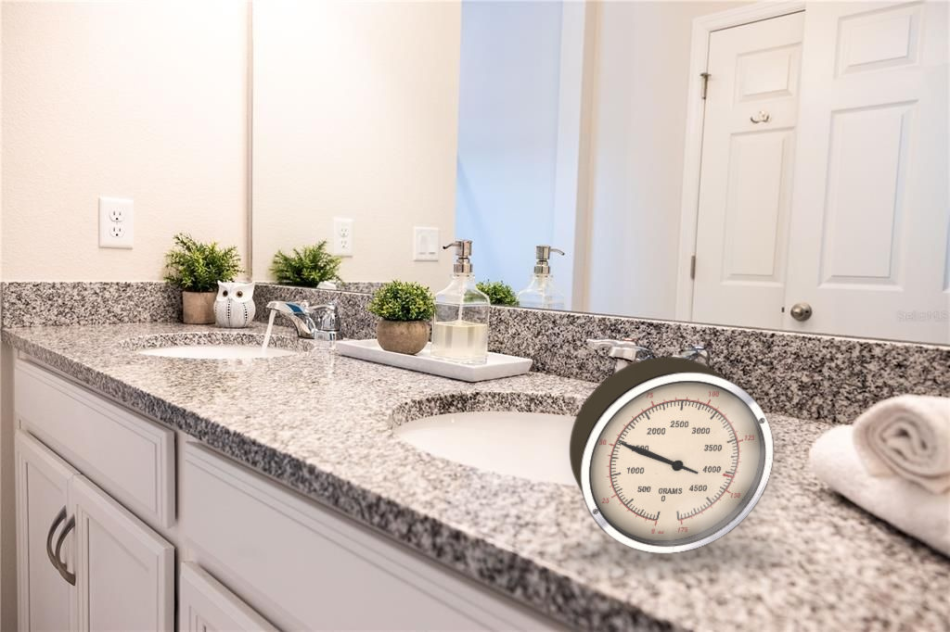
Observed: 1500 g
